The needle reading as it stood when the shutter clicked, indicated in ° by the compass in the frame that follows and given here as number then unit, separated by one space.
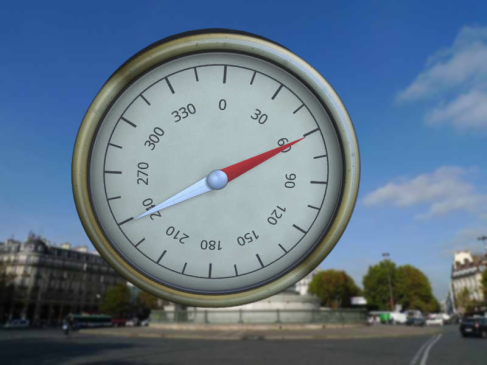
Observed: 60 °
